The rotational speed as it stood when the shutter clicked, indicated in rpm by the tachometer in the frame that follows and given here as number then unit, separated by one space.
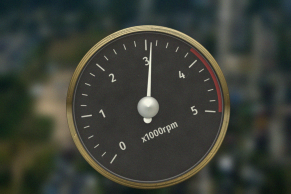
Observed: 3100 rpm
